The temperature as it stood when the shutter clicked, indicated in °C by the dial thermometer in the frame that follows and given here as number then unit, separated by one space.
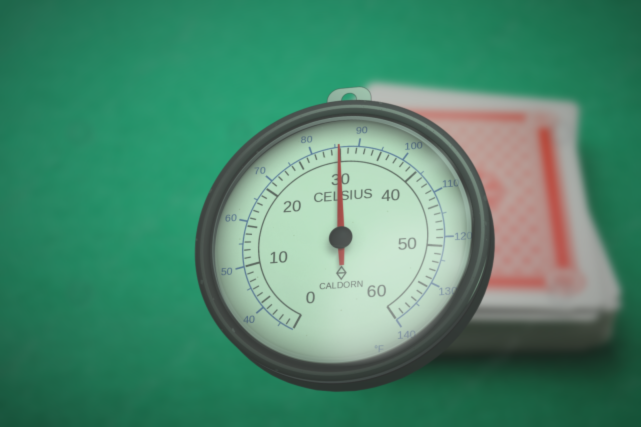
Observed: 30 °C
